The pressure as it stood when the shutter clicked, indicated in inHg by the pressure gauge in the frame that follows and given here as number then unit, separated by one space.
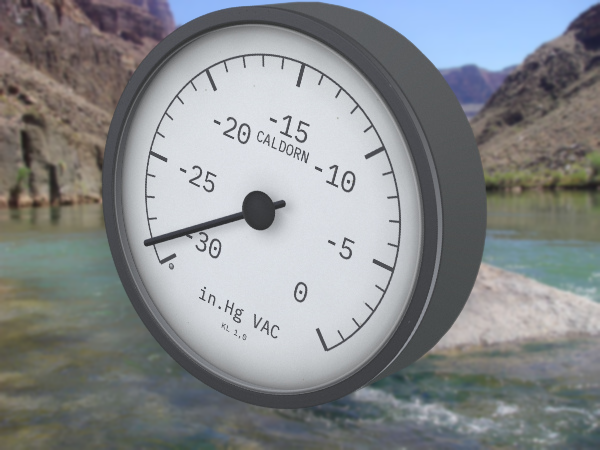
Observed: -29 inHg
